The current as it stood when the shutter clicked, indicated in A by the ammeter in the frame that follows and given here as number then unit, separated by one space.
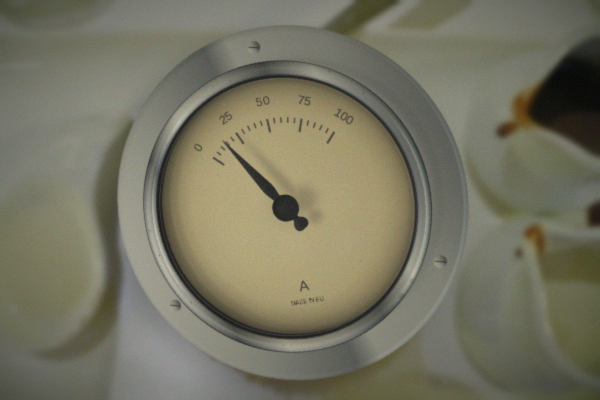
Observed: 15 A
